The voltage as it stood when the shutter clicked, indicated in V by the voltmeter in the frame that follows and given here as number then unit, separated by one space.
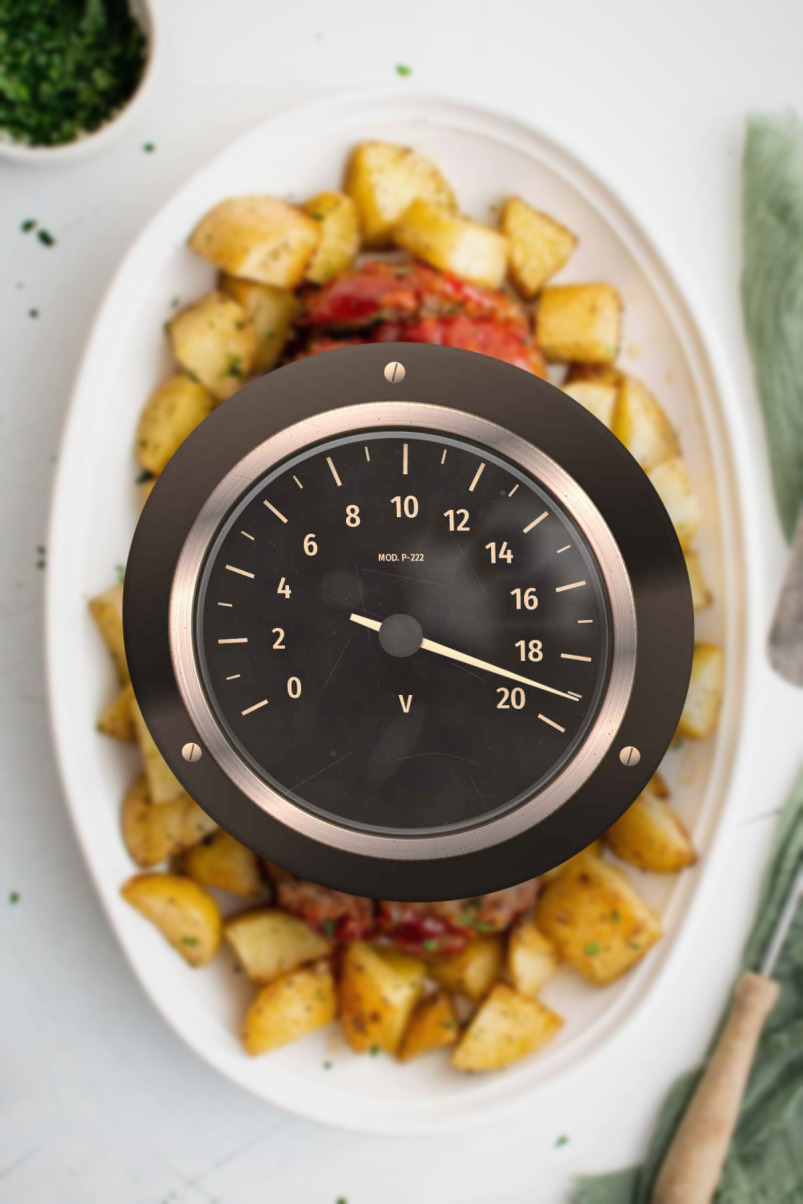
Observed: 19 V
